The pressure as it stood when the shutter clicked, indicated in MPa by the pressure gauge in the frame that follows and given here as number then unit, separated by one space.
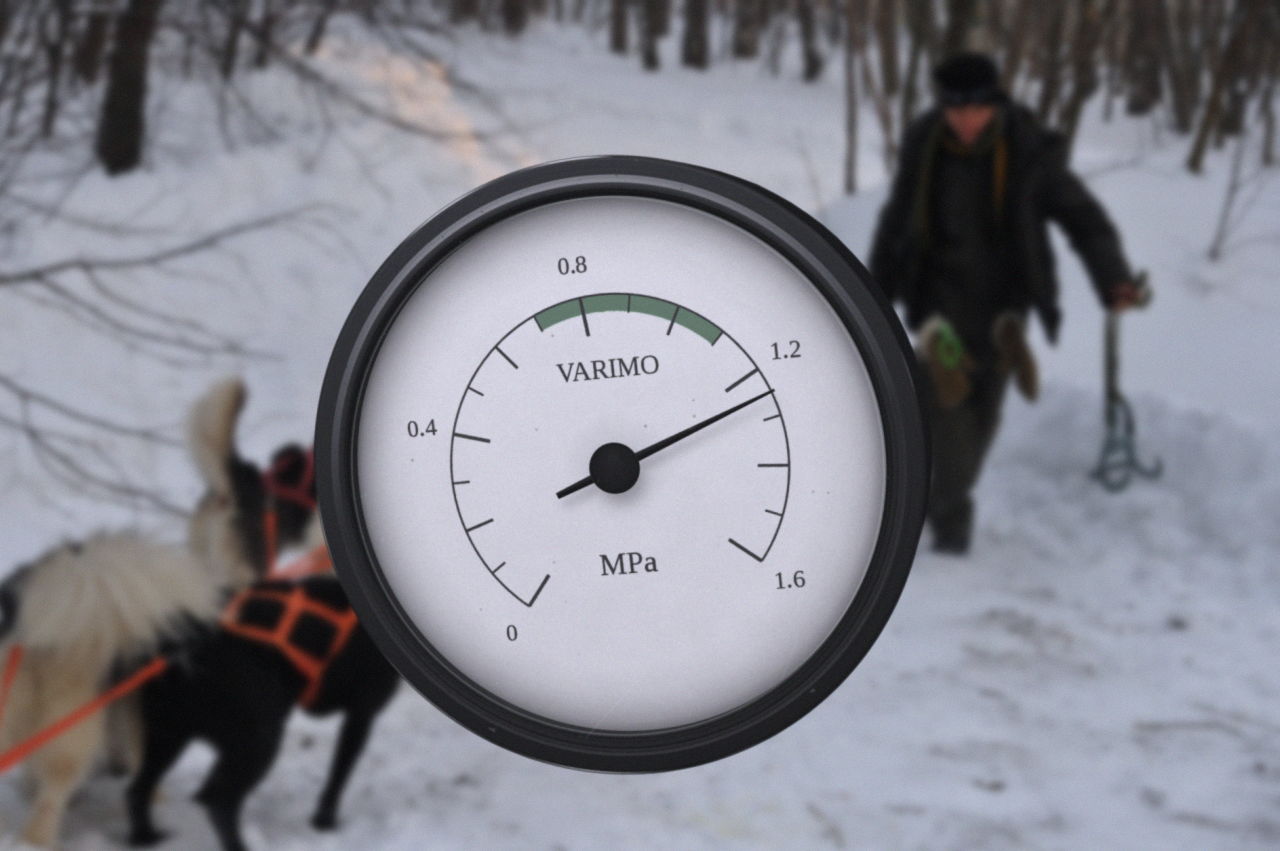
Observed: 1.25 MPa
